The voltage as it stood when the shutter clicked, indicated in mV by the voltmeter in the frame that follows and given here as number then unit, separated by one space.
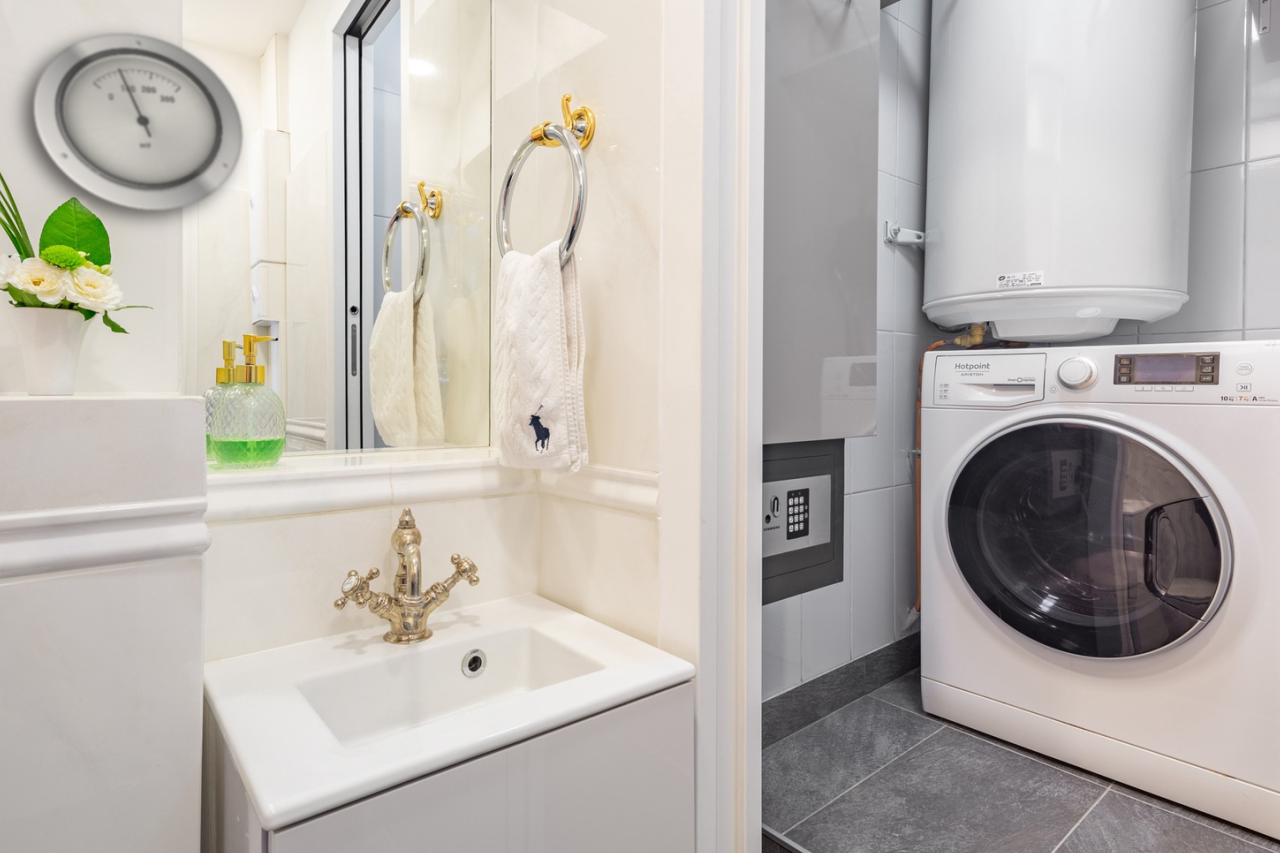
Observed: 100 mV
